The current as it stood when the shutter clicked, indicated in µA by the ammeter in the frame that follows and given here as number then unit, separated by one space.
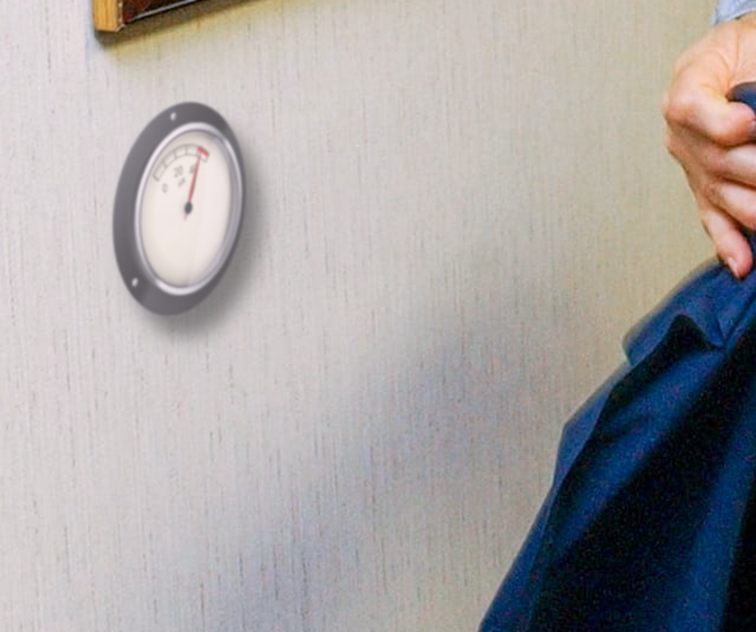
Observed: 40 µA
